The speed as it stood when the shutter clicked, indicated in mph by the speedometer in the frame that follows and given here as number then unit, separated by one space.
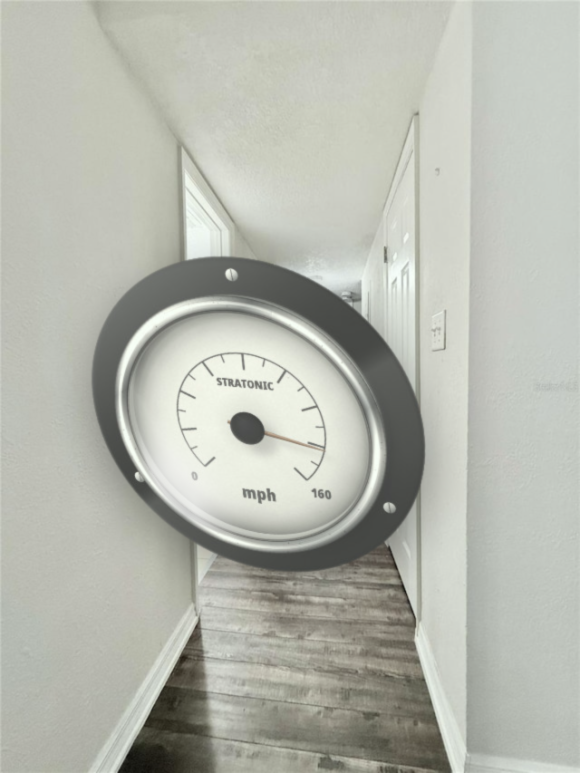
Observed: 140 mph
